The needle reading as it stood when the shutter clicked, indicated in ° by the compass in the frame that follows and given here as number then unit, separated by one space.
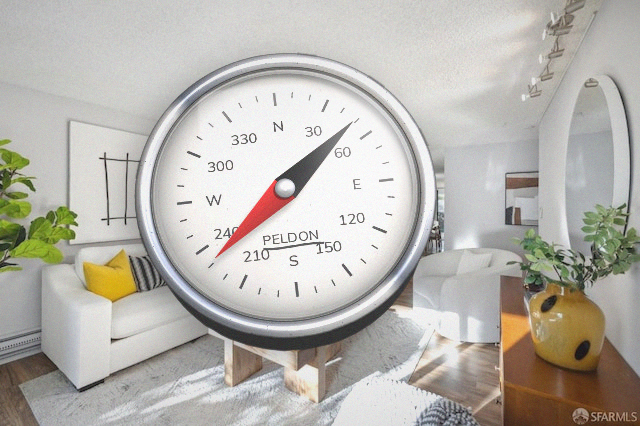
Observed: 230 °
